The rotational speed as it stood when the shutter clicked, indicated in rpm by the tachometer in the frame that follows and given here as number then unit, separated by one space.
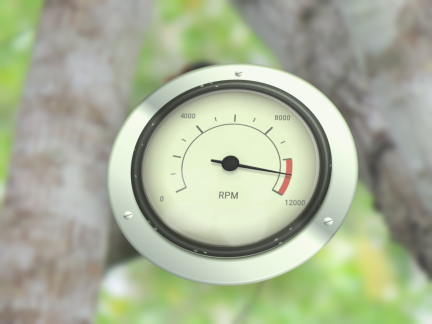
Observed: 11000 rpm
